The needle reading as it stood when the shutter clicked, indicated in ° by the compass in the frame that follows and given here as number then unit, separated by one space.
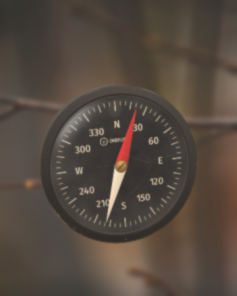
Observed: 20 °
